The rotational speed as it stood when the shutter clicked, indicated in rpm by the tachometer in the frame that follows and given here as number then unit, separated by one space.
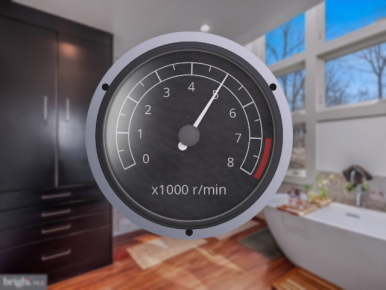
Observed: 5000 rpm
